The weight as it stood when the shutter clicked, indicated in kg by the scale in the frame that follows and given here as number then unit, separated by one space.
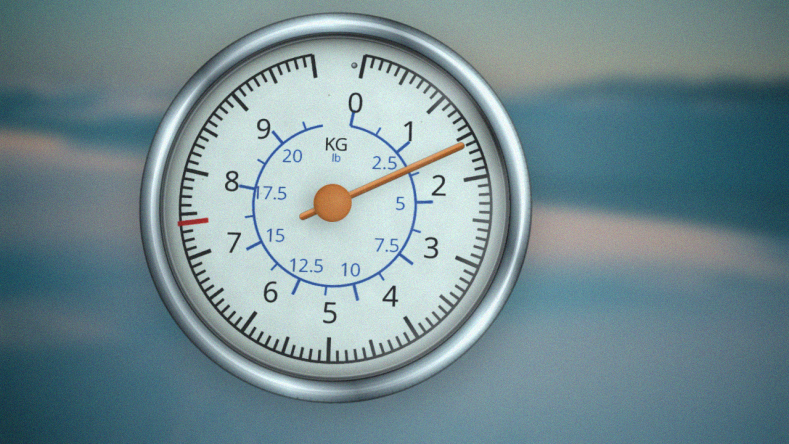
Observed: 1.6 kg
